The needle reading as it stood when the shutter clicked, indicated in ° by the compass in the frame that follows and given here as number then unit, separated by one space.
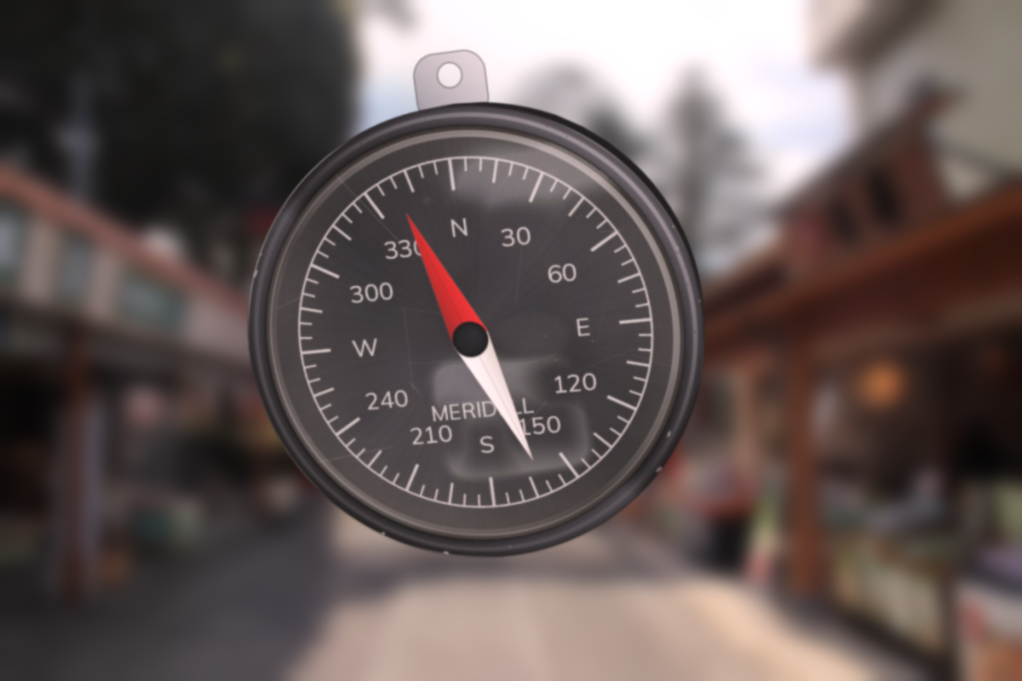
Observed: 340 °
